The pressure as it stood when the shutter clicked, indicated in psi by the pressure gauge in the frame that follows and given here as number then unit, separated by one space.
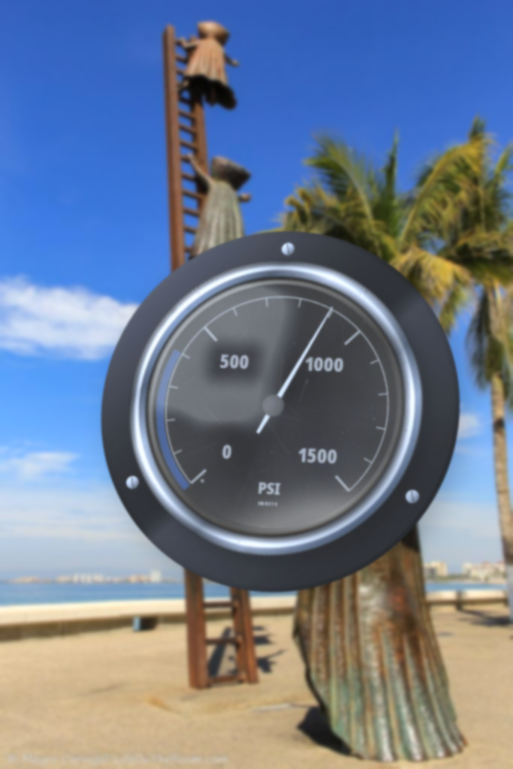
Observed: 900 psi
